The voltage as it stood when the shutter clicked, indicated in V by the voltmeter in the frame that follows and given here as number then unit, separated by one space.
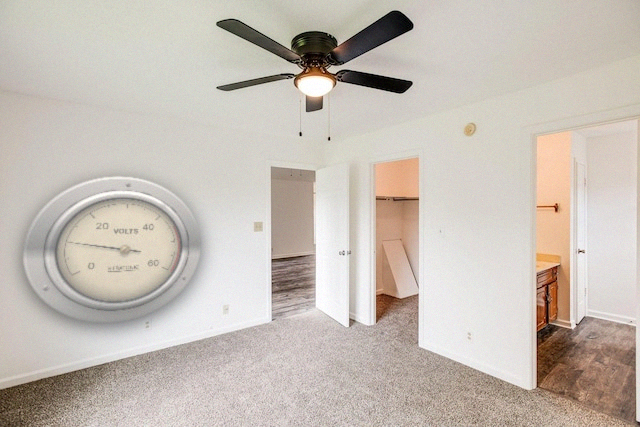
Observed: 10 V
